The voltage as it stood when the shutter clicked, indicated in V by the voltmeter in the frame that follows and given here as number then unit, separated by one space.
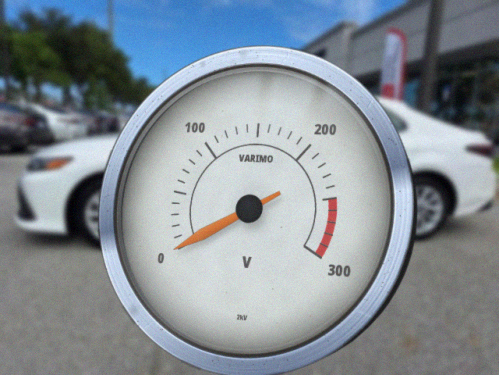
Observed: 0 V
